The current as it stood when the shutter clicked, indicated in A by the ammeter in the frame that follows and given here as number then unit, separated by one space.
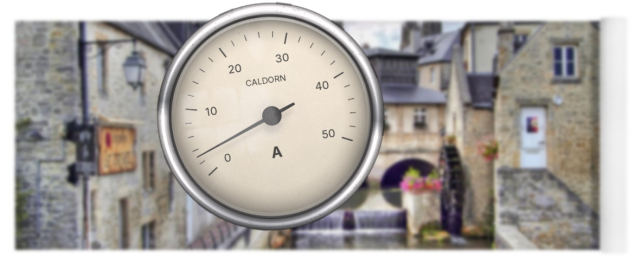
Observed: 3 A
